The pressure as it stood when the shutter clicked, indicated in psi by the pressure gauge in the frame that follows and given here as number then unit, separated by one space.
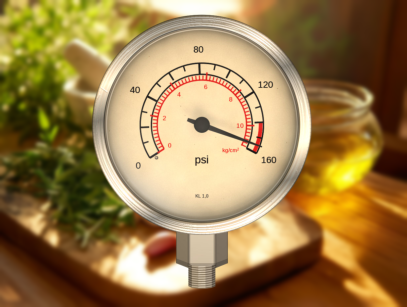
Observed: 155 psi
